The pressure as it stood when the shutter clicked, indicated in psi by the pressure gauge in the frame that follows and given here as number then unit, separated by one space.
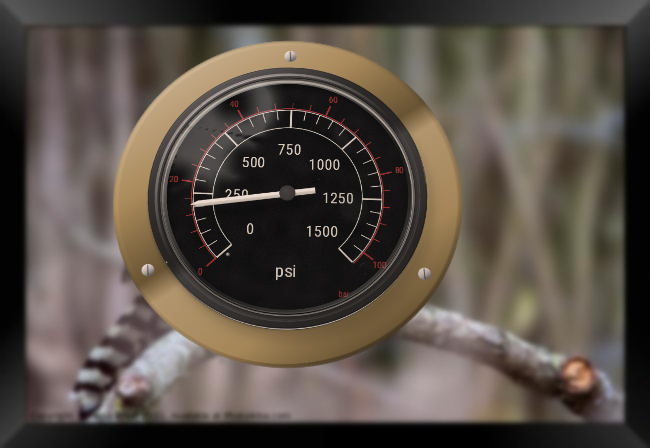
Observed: 200 psi
